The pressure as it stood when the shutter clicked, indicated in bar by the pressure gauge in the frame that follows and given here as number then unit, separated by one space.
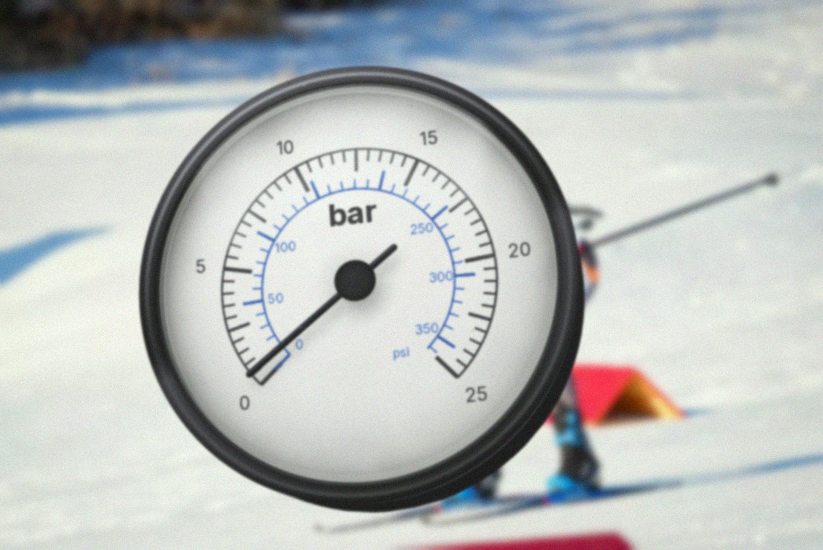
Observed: 0.5 bar
